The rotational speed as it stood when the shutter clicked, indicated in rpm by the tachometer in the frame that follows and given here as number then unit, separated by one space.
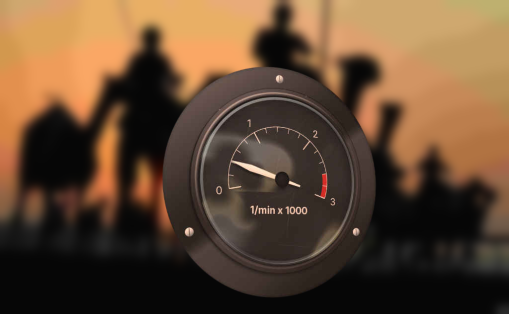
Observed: 400 rpm
